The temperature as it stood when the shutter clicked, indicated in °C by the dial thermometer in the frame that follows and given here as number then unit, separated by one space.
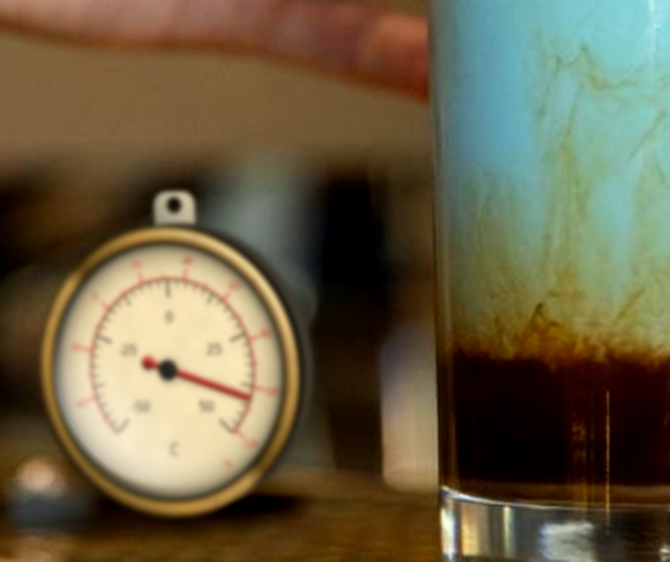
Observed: 40 °C
